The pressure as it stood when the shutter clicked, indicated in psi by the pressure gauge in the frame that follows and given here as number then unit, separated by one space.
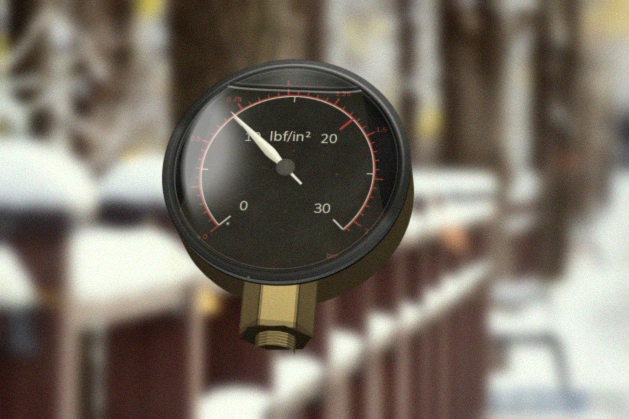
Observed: 10 psi
